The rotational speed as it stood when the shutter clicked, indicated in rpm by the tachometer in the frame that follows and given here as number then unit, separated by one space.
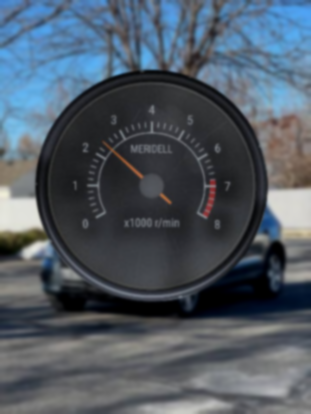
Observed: 2400 rpm
